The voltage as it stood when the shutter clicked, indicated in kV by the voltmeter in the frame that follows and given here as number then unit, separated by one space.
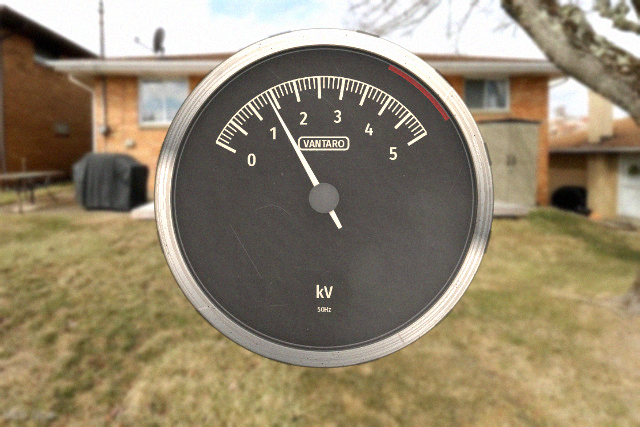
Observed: 1.4 kV
